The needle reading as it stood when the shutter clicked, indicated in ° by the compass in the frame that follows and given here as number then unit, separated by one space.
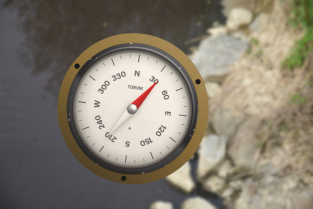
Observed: 35 °
